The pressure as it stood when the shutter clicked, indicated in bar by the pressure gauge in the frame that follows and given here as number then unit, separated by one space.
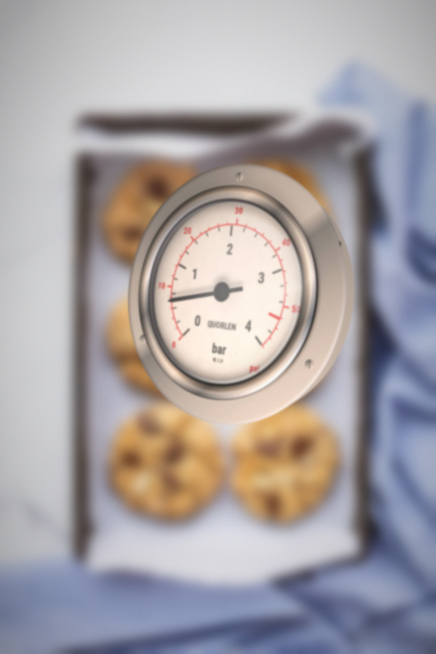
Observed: 0.5 bar
